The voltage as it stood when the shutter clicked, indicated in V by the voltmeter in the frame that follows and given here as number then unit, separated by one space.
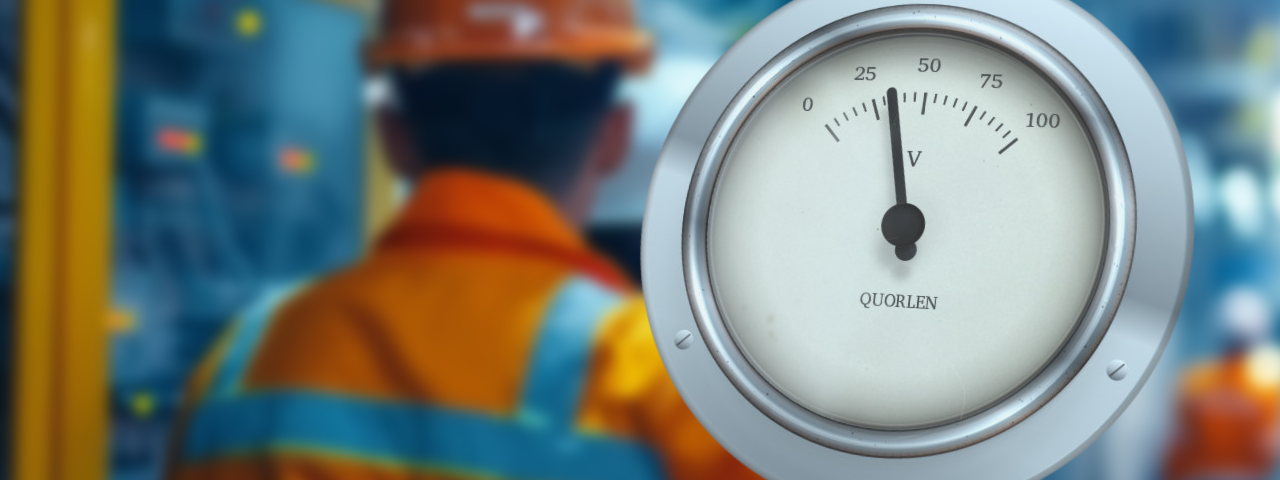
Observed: 35 V
